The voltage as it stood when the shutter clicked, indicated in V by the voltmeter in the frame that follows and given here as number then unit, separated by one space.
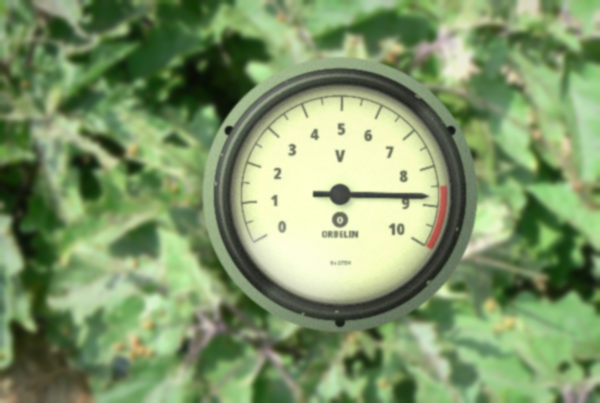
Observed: 8.75 V
